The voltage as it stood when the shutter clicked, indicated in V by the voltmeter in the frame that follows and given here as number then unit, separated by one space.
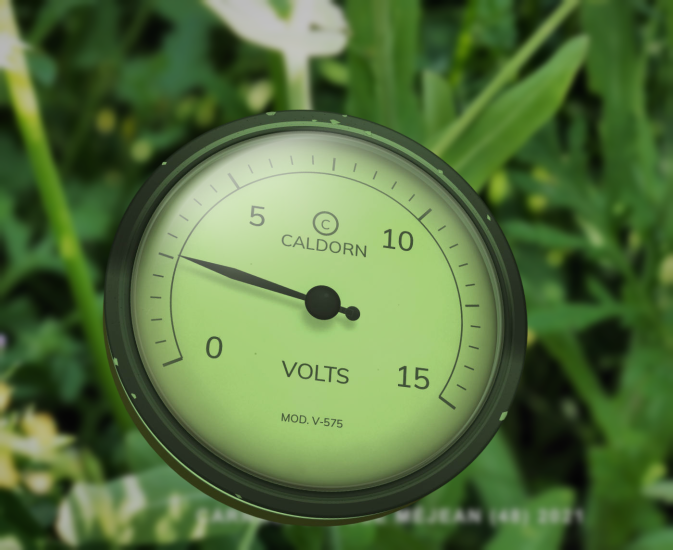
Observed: 2.5 V
